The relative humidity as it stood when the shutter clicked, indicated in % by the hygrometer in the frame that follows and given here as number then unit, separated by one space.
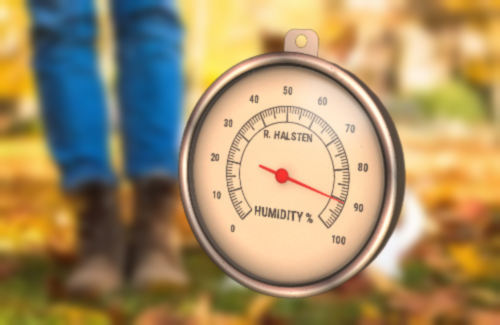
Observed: 90 %
